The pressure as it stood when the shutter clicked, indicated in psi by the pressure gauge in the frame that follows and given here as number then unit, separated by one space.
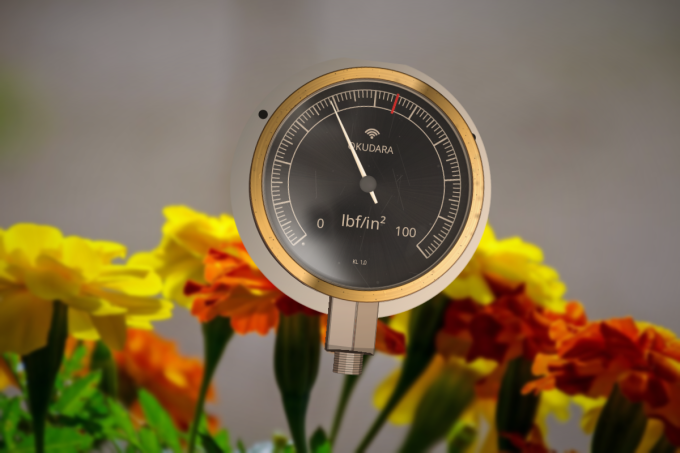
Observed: 39 psi
